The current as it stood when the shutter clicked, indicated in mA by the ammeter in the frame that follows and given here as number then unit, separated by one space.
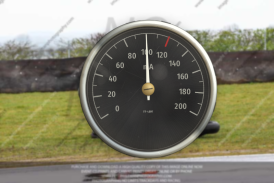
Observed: 100 mA
